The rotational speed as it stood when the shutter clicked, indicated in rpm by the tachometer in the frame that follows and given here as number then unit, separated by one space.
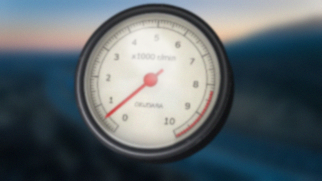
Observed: 500 rpm
